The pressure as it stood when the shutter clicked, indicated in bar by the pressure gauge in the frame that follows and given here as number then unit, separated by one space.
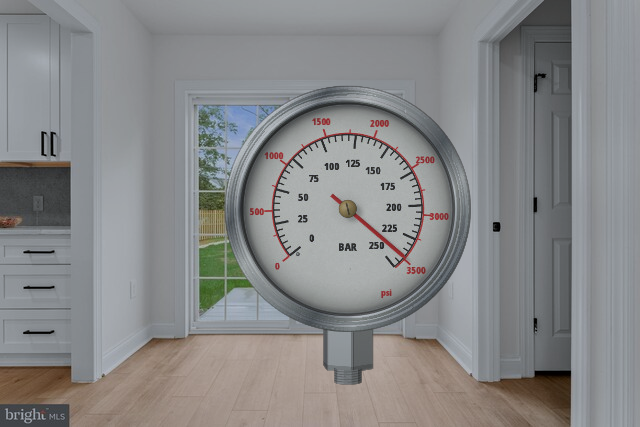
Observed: 240 bar
